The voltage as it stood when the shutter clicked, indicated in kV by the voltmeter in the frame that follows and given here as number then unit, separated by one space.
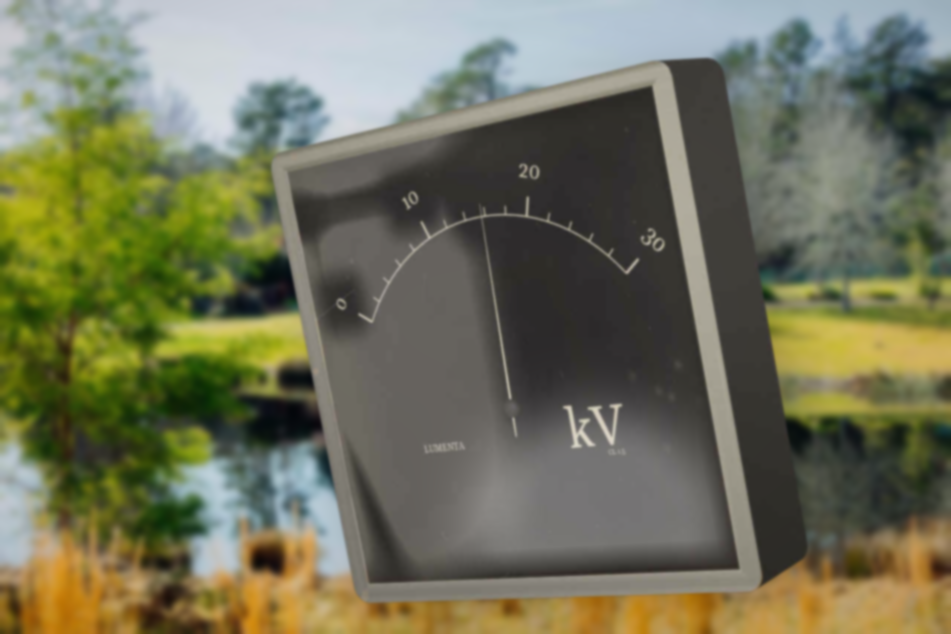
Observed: 16 kV
